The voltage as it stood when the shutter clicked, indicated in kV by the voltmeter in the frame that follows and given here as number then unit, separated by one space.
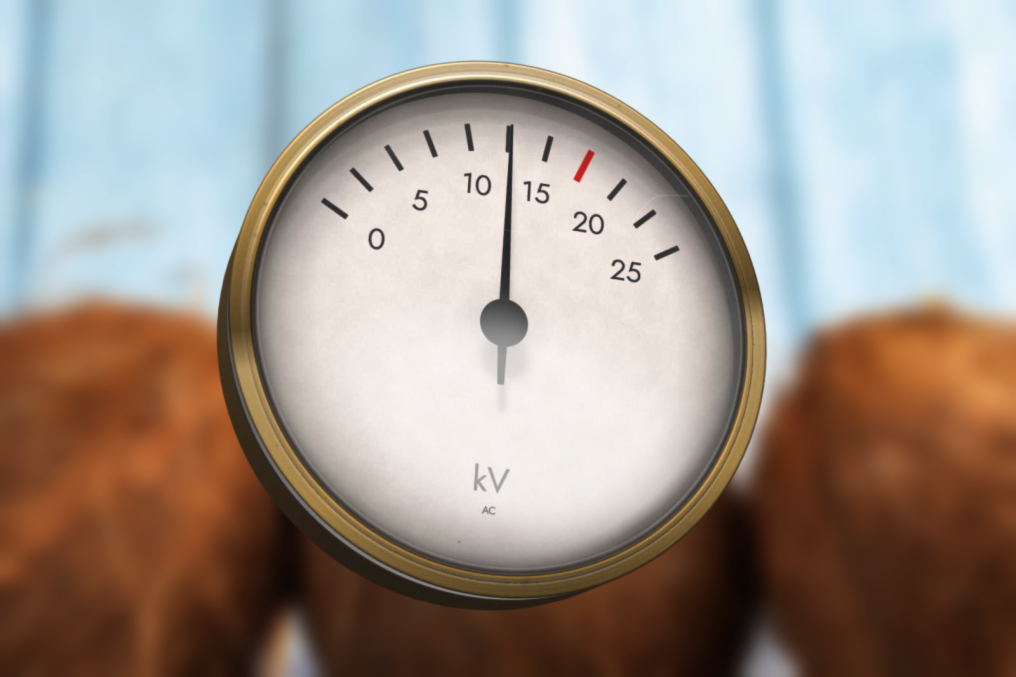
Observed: 12.5 kV
